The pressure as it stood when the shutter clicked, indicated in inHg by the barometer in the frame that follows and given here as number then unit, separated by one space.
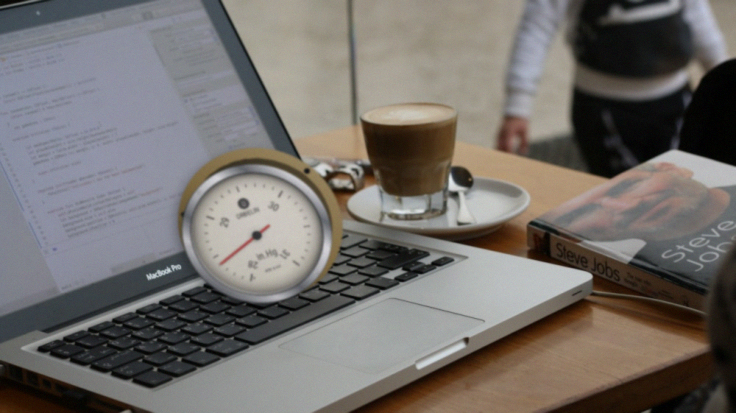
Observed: 28.4 inHg
